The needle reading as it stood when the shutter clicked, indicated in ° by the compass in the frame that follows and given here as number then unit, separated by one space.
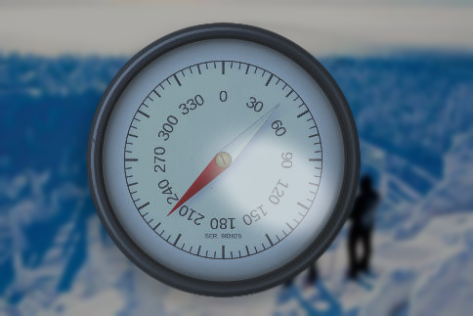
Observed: 225 °
